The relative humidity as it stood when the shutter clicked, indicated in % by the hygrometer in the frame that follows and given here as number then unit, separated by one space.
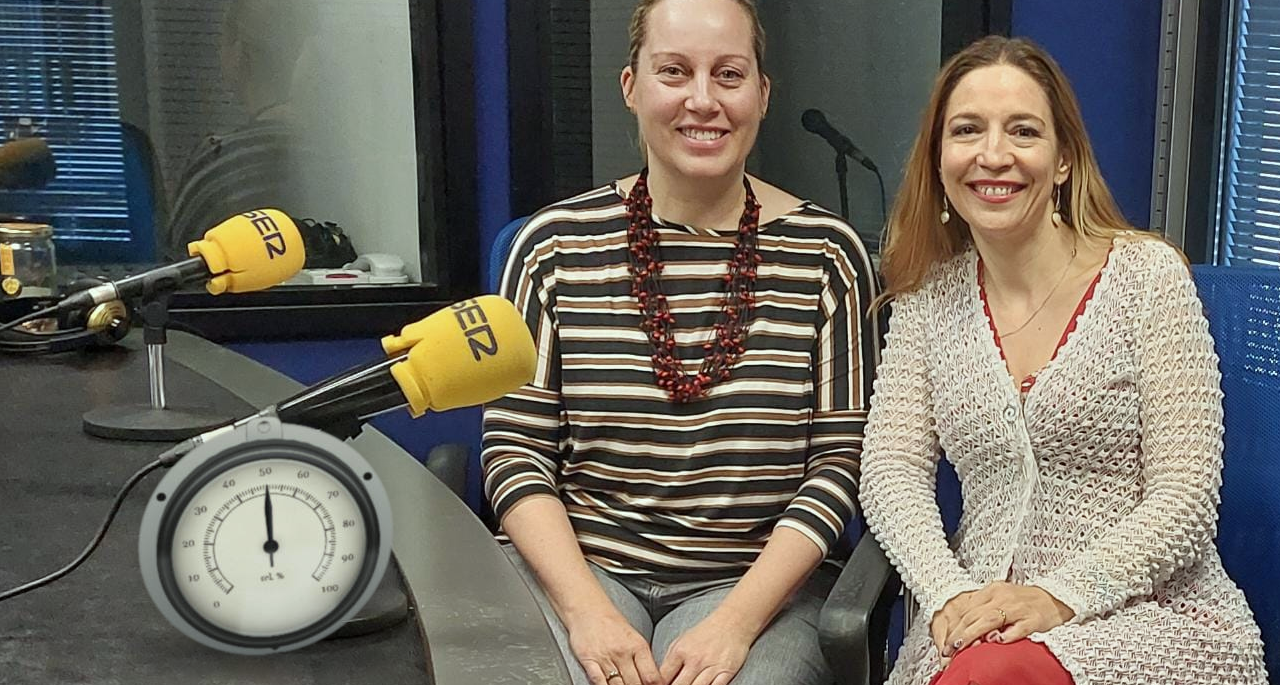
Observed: 50 %
